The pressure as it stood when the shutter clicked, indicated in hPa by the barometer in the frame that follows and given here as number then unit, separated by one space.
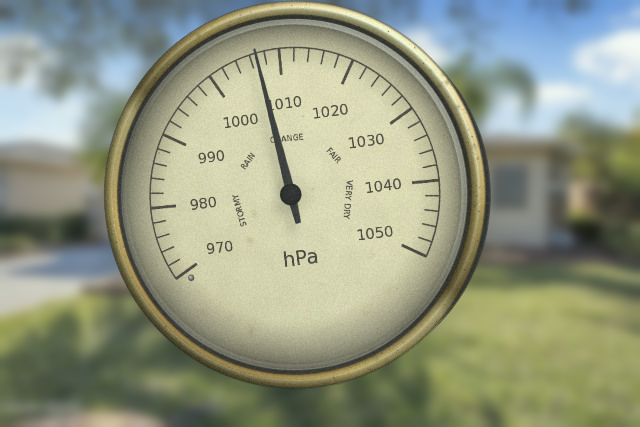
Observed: 1007 hPa
